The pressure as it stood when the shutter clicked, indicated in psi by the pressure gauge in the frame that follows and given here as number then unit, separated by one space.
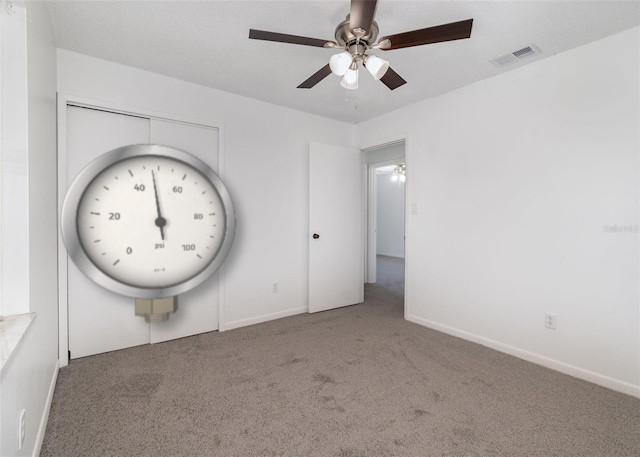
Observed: 47.5 psi
